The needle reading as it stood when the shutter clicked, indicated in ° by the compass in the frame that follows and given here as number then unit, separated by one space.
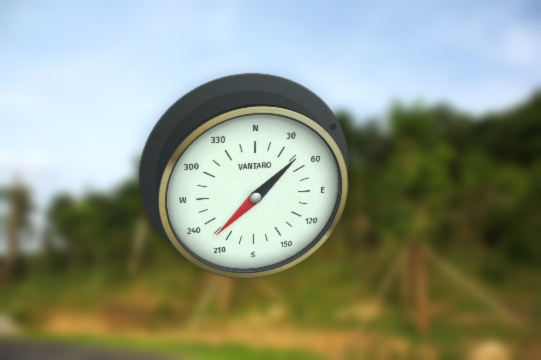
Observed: 225 °
